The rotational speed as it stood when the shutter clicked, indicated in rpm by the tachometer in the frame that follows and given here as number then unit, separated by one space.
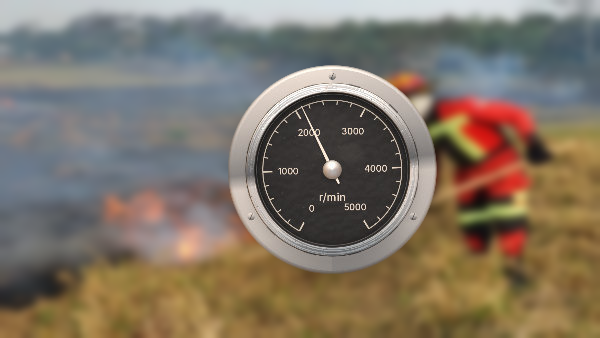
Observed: 2100 rpm
